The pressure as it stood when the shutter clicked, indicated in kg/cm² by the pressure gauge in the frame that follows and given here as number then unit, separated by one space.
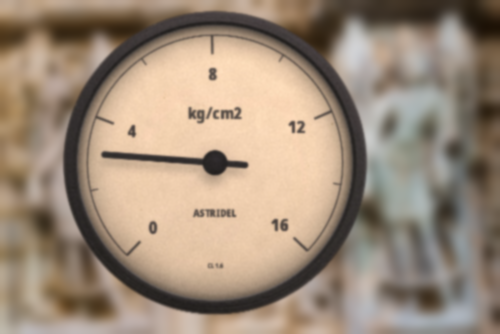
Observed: 3 kg/cm²
